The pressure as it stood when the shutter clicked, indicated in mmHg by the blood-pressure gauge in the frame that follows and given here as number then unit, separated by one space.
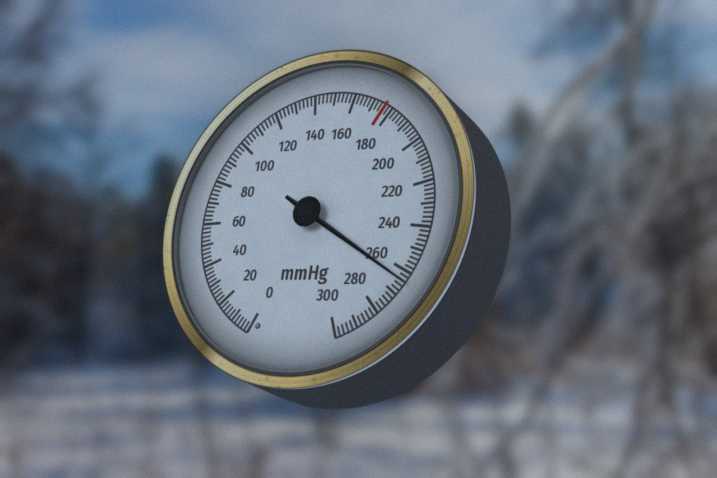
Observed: 264 mmHg
